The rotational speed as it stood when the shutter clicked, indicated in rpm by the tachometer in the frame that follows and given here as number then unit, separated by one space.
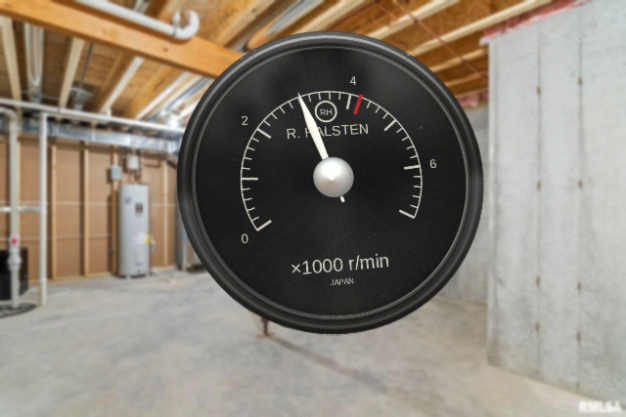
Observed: 3000 rpm
